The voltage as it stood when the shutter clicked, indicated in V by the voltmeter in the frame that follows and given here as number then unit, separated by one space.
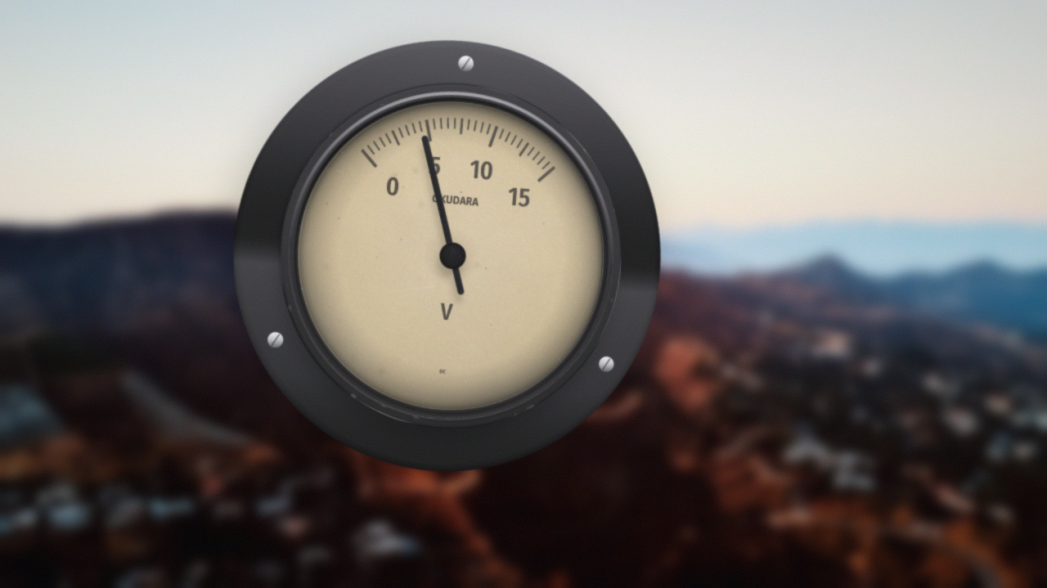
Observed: 4.5 V
